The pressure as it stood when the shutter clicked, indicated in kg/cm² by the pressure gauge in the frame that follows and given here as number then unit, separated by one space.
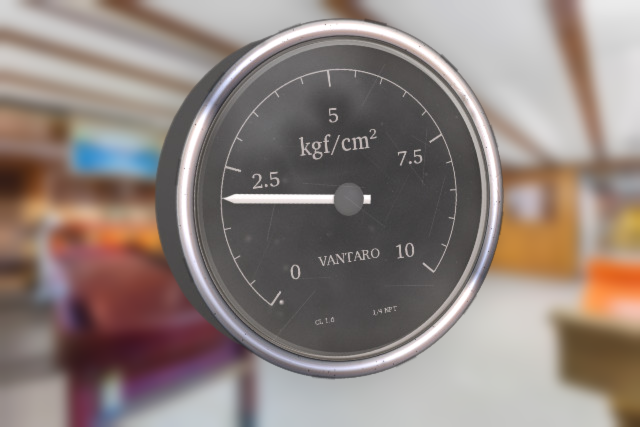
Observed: 2 kg/cm²
